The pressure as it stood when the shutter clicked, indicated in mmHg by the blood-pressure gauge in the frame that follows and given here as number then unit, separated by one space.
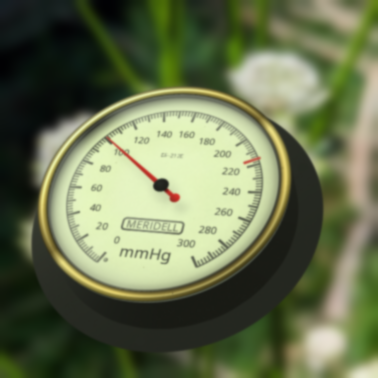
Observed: 100 mmHg
